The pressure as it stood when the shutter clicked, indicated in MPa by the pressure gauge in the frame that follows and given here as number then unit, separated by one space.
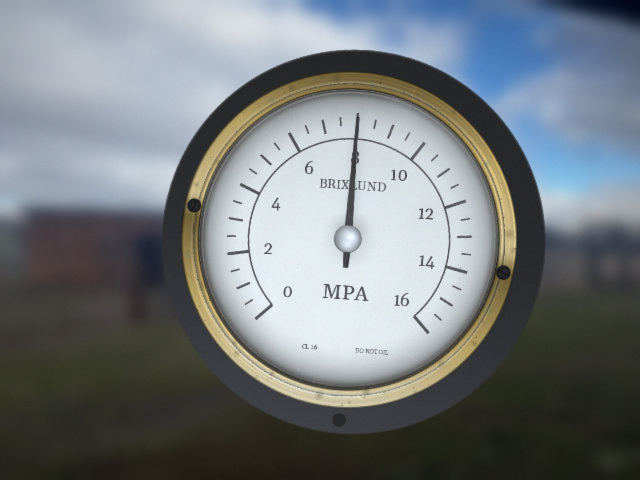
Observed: 8 MPa
